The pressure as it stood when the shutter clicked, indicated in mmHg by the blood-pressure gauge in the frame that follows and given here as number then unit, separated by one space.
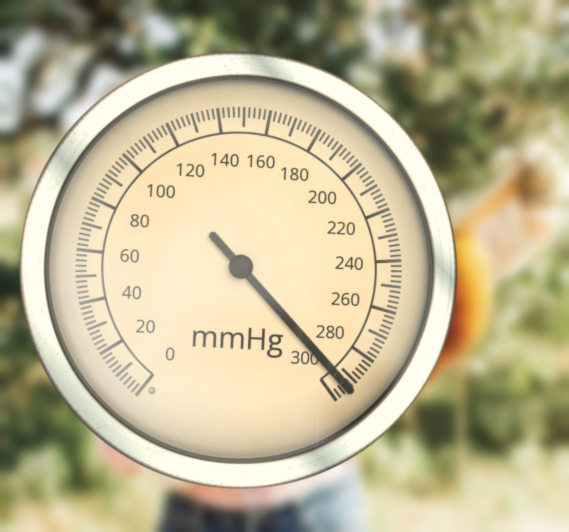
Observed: 294 mmHg
